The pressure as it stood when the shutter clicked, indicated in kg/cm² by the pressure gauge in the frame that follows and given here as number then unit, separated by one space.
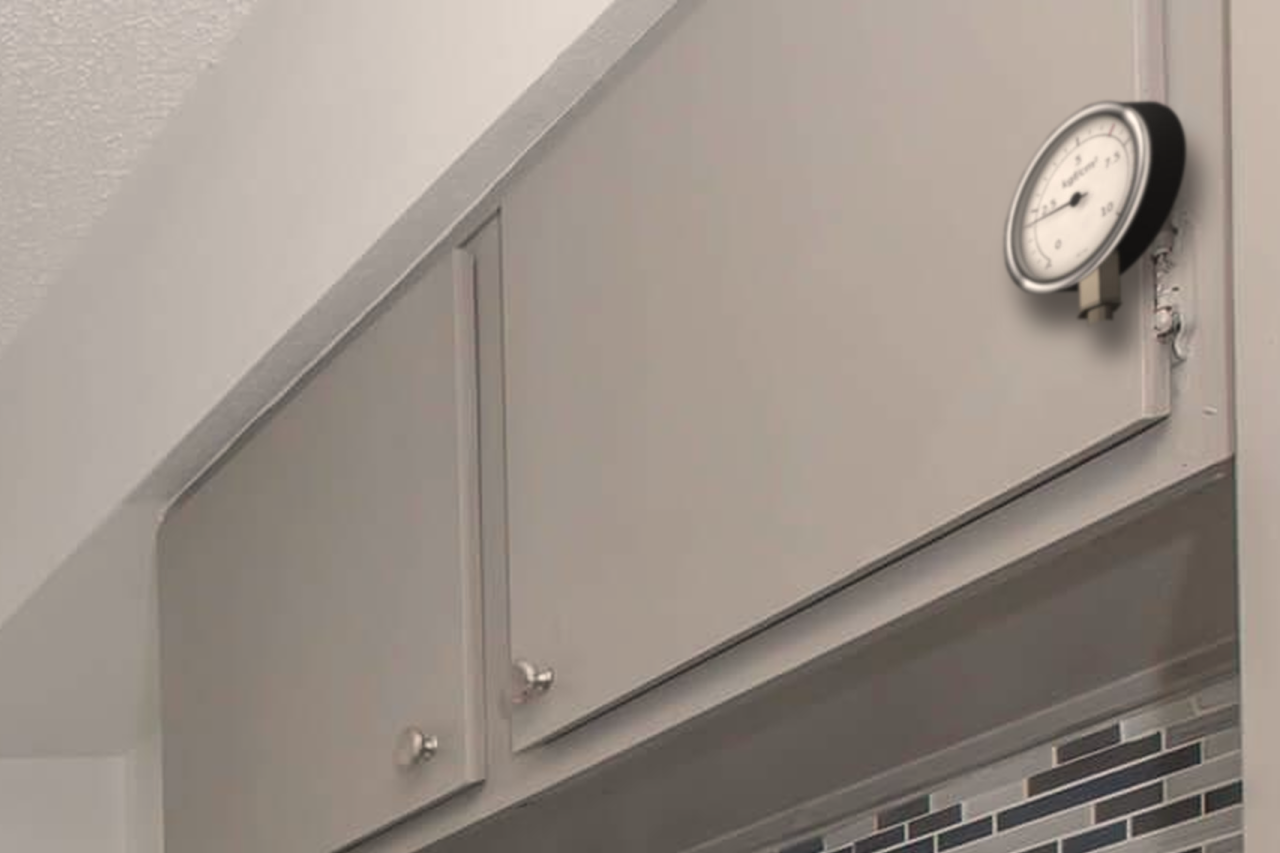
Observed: 2 kg/cm²
